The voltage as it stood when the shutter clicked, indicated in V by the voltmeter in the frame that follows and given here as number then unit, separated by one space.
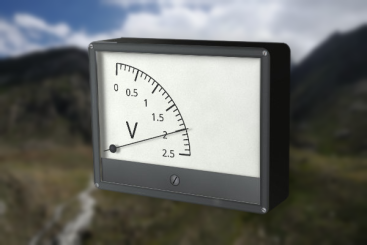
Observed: 2 V
